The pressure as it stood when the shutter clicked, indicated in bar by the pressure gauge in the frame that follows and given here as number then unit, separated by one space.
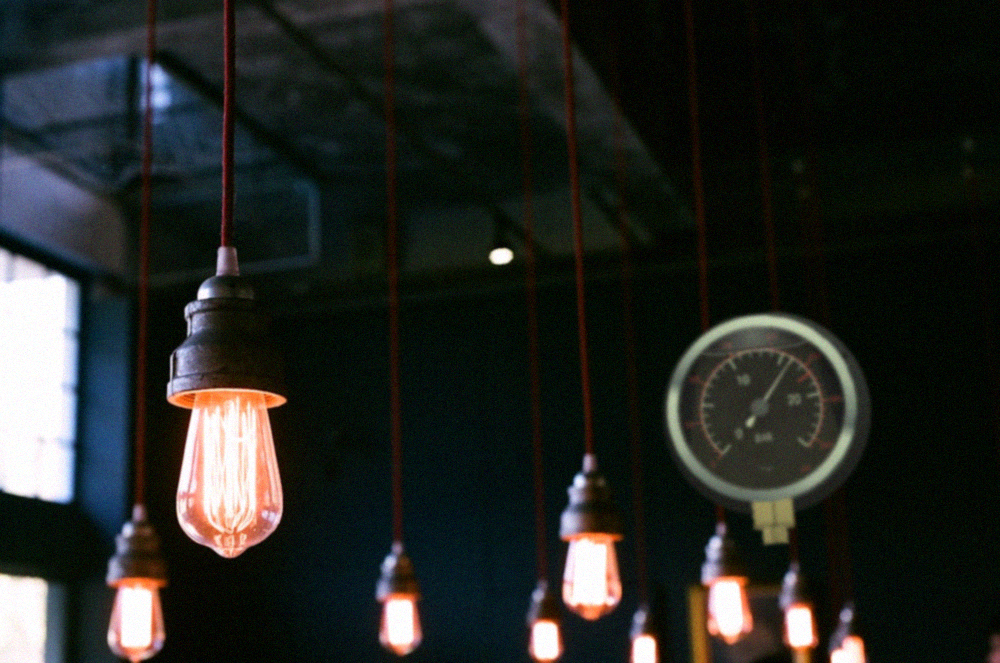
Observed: 16 bar
